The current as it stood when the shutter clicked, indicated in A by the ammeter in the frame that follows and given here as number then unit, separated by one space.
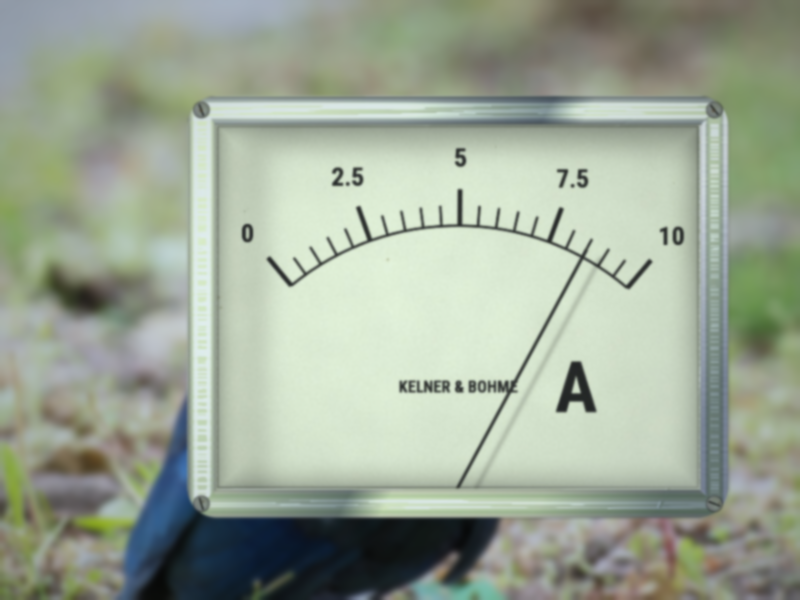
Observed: 8.5 A
